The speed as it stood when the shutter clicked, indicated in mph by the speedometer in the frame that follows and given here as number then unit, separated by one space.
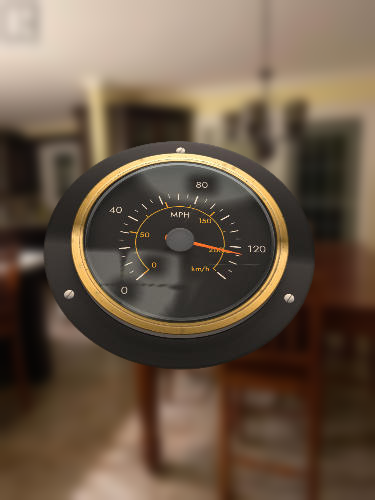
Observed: 125 mph
